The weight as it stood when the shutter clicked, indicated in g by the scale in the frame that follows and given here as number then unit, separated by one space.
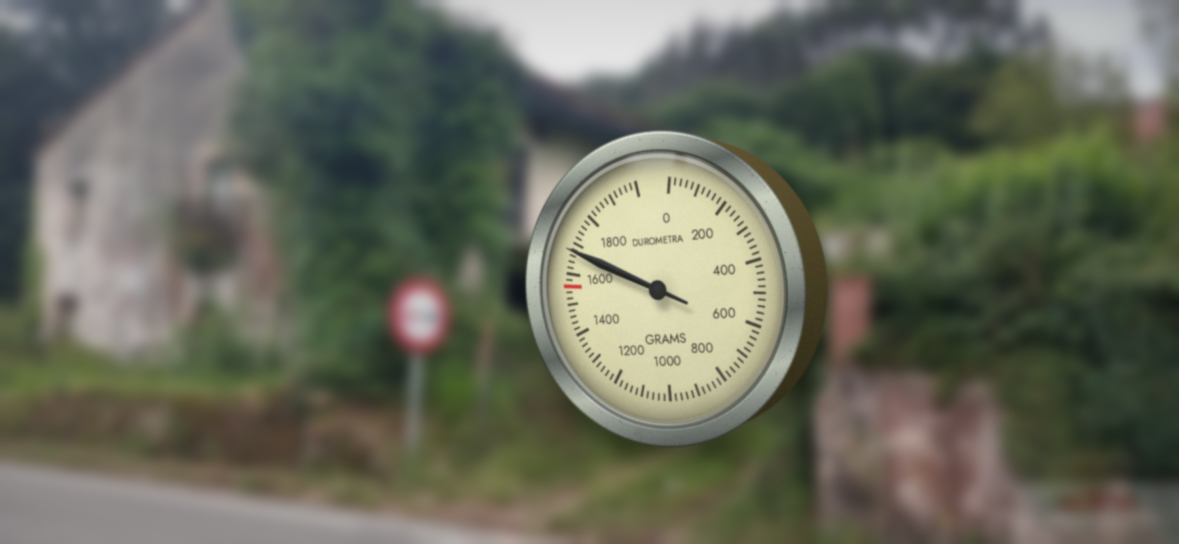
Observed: 1680 g
